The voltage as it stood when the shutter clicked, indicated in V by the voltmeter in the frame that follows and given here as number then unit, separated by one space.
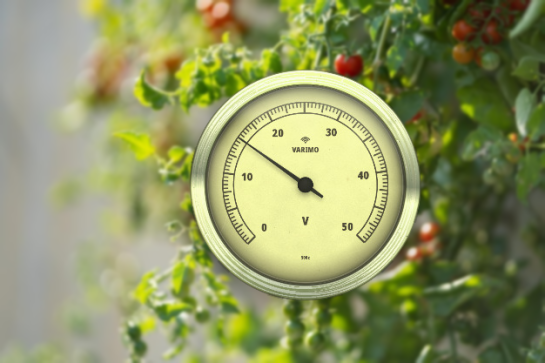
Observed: 15 V
